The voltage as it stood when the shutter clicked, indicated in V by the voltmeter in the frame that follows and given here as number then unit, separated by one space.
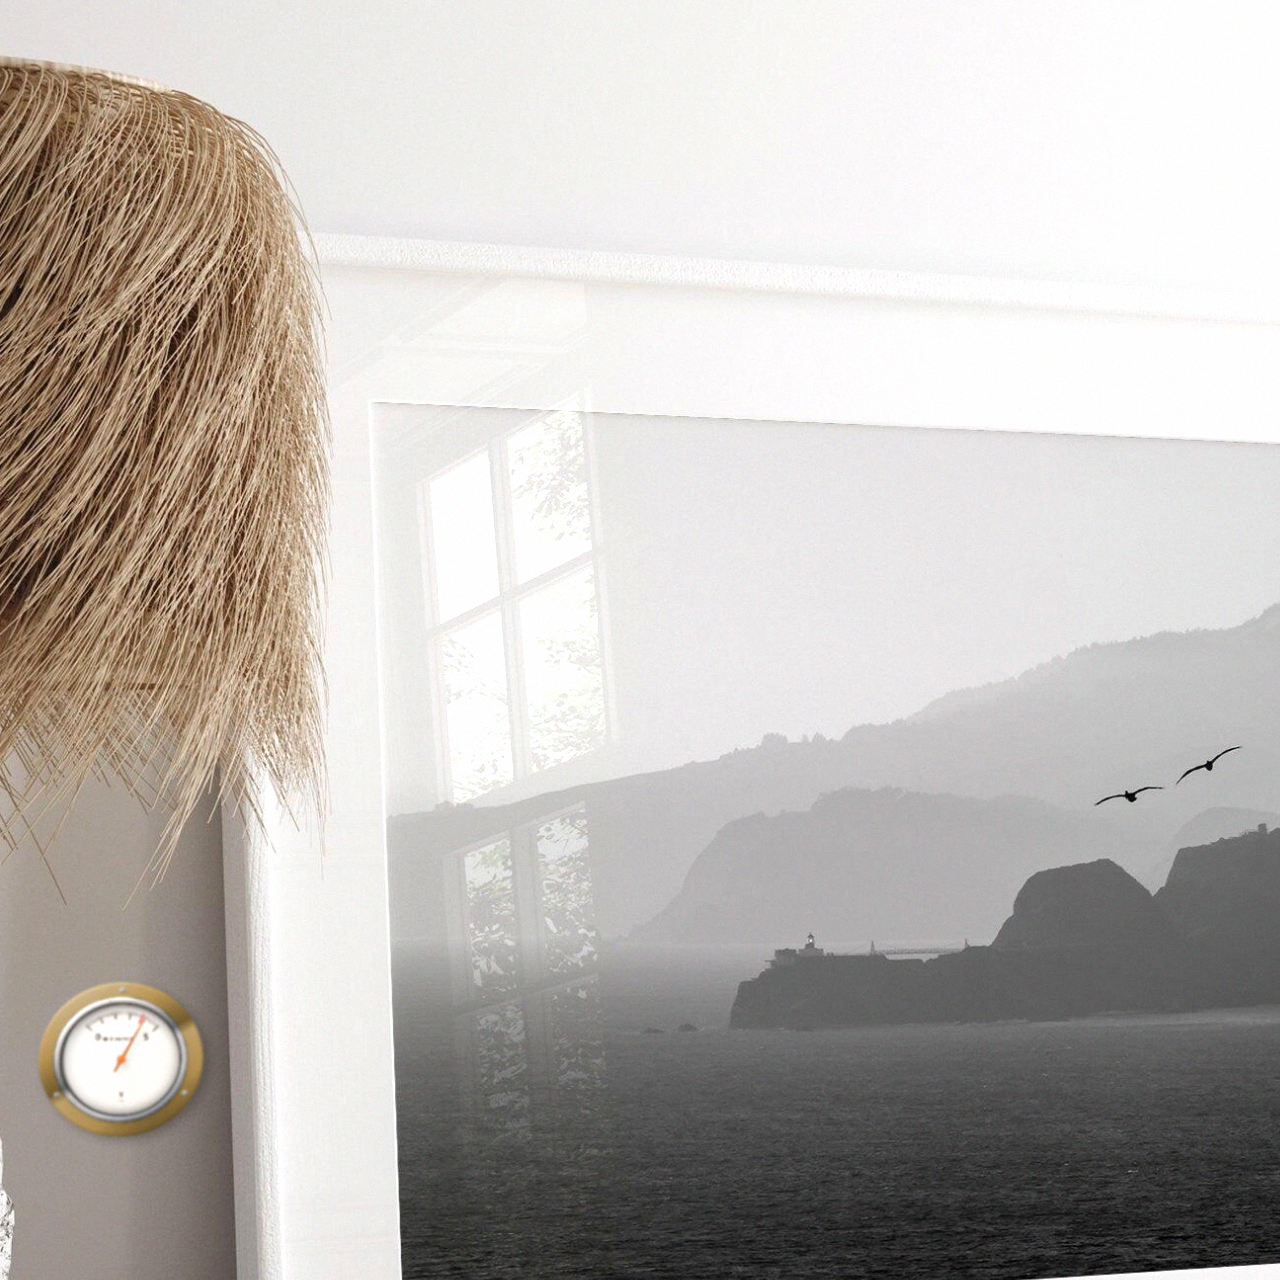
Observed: 4 V
